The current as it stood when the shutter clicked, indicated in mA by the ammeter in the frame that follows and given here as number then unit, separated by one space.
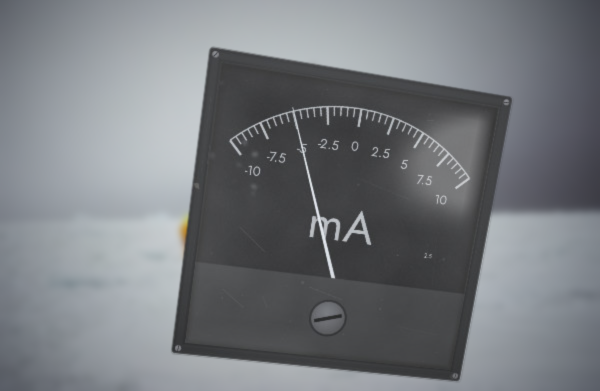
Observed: -5 mA
